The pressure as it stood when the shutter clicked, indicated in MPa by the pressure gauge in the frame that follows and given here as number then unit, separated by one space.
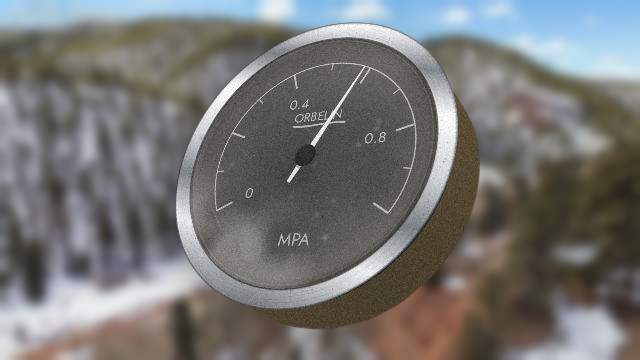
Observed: 0.6 MPa
